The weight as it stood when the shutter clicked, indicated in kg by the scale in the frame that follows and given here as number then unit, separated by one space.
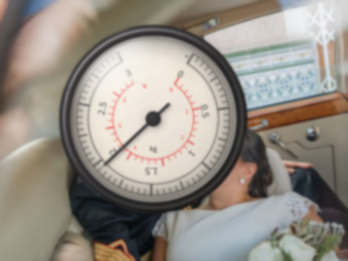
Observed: 1.95 kg
